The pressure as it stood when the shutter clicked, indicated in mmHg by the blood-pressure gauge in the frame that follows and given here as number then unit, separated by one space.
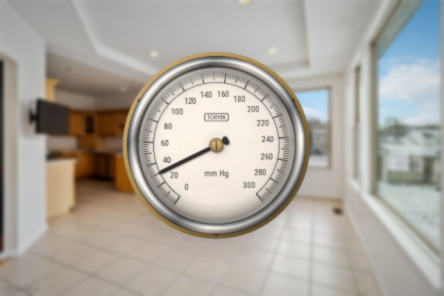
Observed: 30 mmHg
